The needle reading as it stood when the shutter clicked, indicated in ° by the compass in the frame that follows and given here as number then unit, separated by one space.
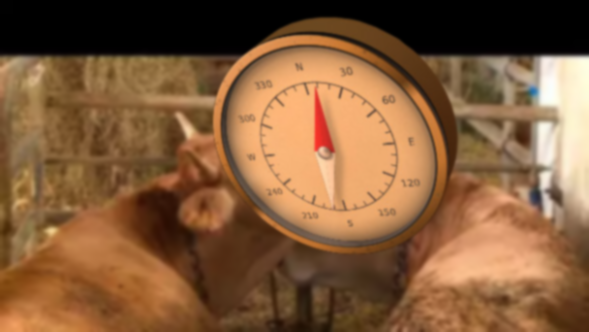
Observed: 10 °
